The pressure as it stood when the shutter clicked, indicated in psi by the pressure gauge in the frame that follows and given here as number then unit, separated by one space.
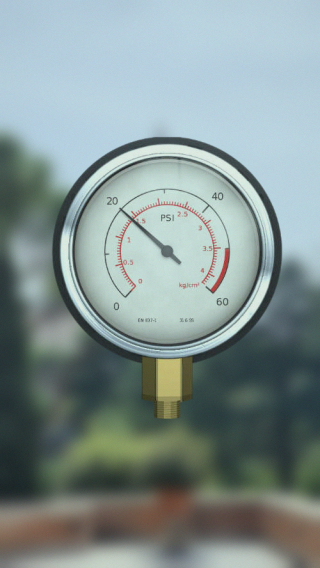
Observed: 20 psi
